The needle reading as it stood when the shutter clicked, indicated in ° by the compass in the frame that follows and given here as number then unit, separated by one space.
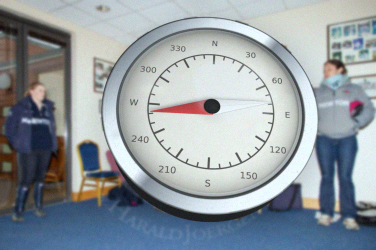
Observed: 260 °
